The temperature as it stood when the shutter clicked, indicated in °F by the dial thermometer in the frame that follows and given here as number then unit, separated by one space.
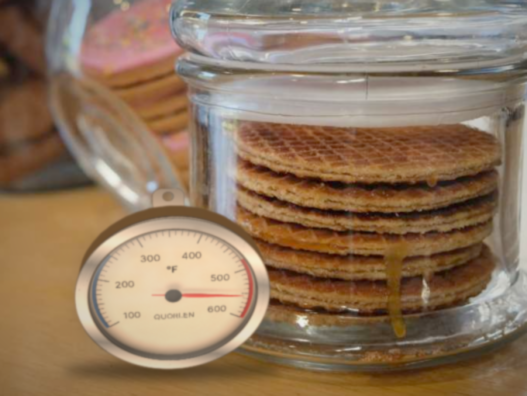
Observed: 550 °F
